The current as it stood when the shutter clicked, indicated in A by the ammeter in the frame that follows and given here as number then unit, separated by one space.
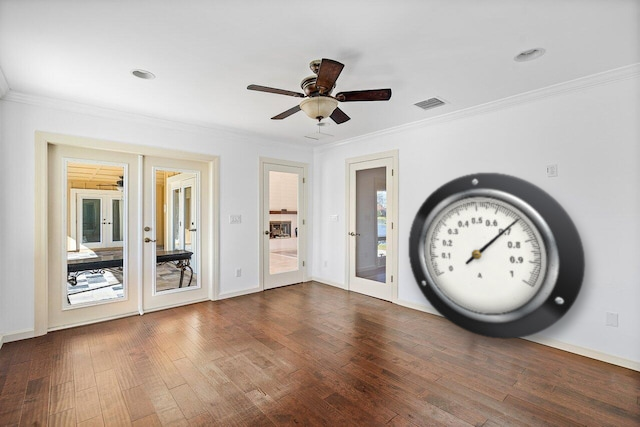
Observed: 0.7 A
